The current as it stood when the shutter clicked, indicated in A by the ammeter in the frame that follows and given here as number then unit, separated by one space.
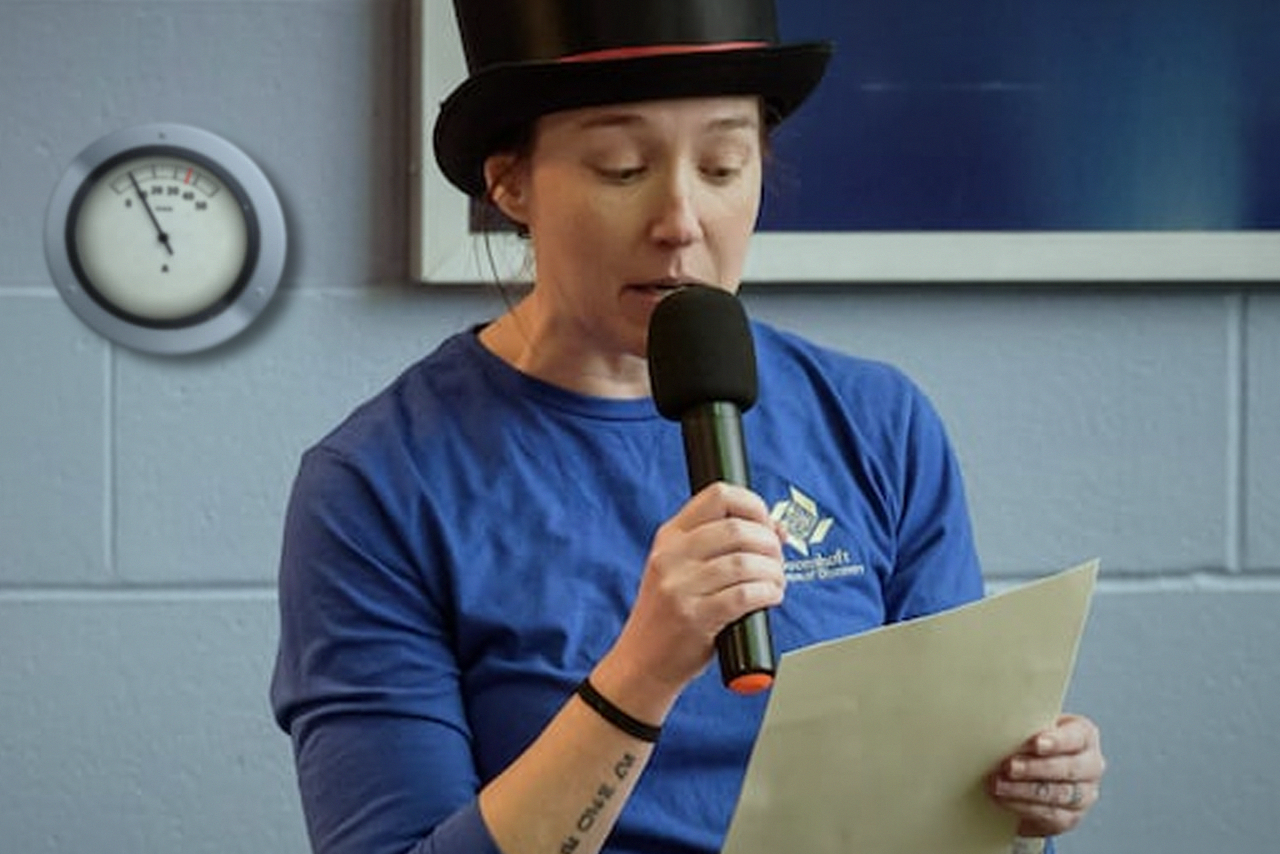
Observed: 10 A
